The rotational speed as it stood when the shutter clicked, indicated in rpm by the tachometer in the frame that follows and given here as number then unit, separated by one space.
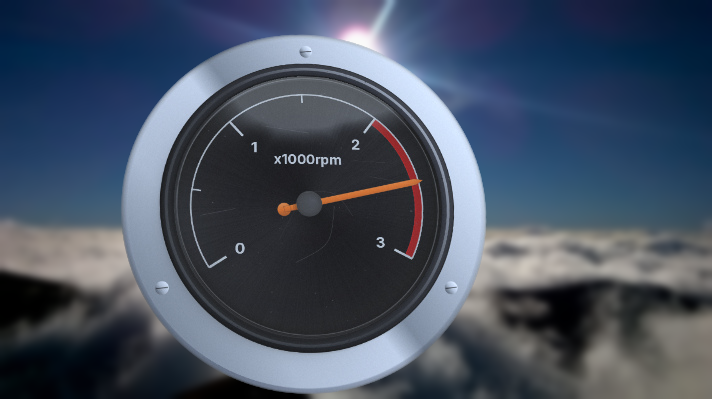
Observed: 2500 rpm
